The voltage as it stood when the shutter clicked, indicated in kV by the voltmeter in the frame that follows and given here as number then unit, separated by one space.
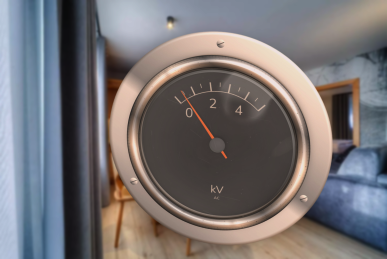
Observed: 0.5 kV
